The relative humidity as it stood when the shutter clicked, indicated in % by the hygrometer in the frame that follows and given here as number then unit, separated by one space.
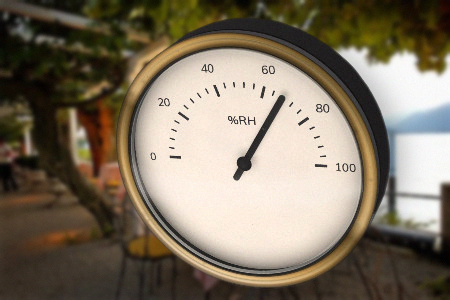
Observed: 68 %
